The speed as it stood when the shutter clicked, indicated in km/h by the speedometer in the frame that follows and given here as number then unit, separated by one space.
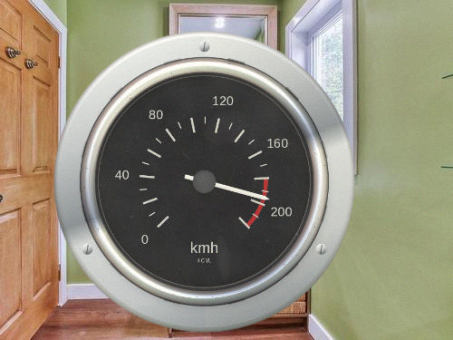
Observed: 195 km/h
